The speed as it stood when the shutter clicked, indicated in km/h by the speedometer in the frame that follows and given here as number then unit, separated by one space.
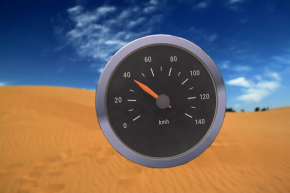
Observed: 40 km/h
